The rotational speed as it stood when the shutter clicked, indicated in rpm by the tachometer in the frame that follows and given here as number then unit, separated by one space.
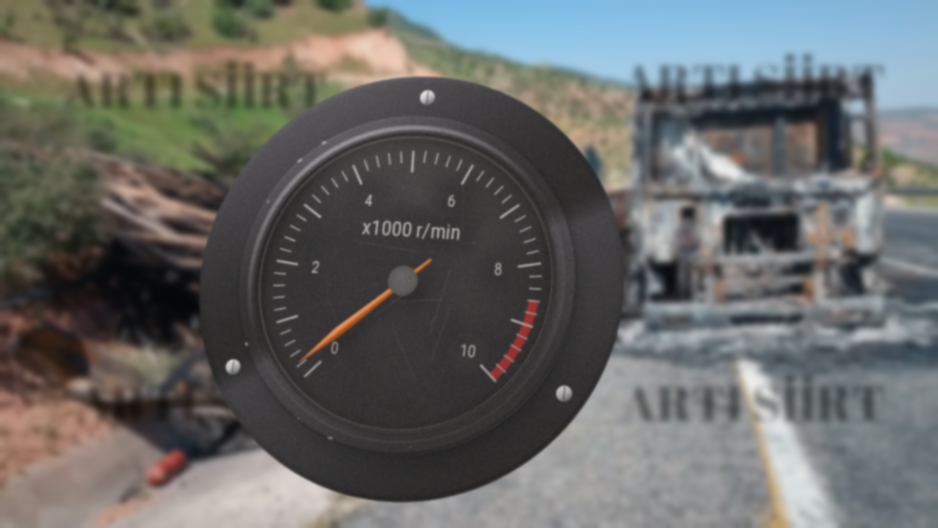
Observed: 200 rpm
